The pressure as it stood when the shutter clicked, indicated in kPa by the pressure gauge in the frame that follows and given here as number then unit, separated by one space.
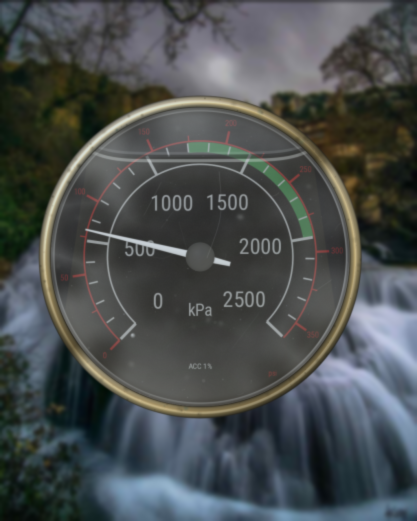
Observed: 550 kPa
